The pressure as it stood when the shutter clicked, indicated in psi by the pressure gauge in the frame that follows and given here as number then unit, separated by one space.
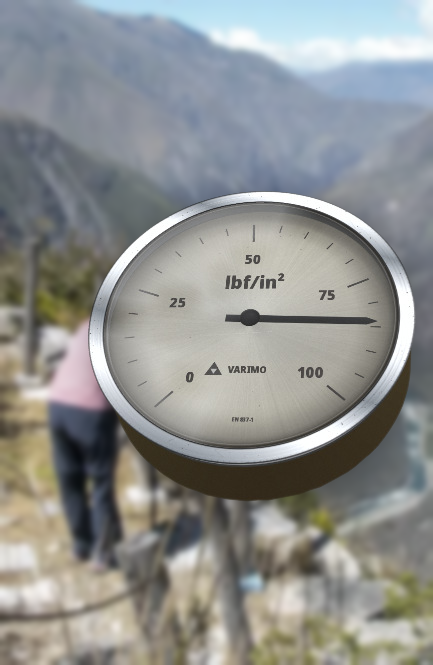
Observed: 85 psi
